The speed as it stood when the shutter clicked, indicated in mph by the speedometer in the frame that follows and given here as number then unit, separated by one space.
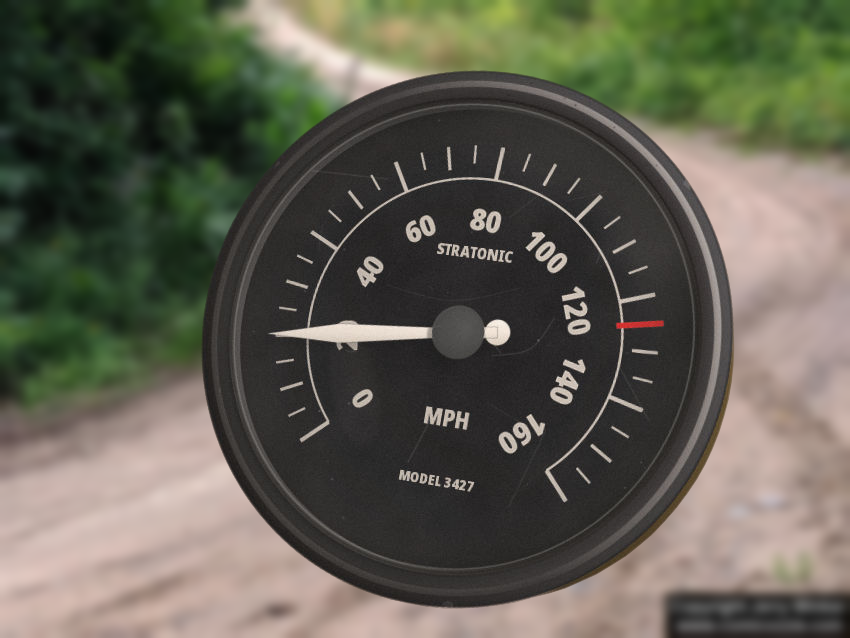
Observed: 20 mph
